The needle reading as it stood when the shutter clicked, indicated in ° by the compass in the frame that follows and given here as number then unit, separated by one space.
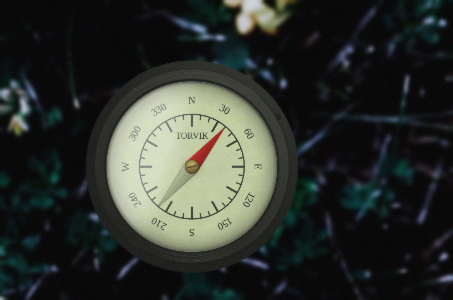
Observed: 40 °
